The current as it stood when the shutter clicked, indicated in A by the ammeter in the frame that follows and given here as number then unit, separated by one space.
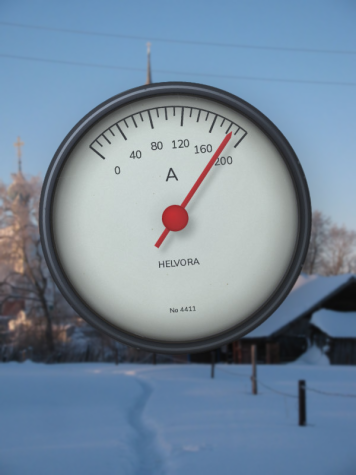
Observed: 185 A
